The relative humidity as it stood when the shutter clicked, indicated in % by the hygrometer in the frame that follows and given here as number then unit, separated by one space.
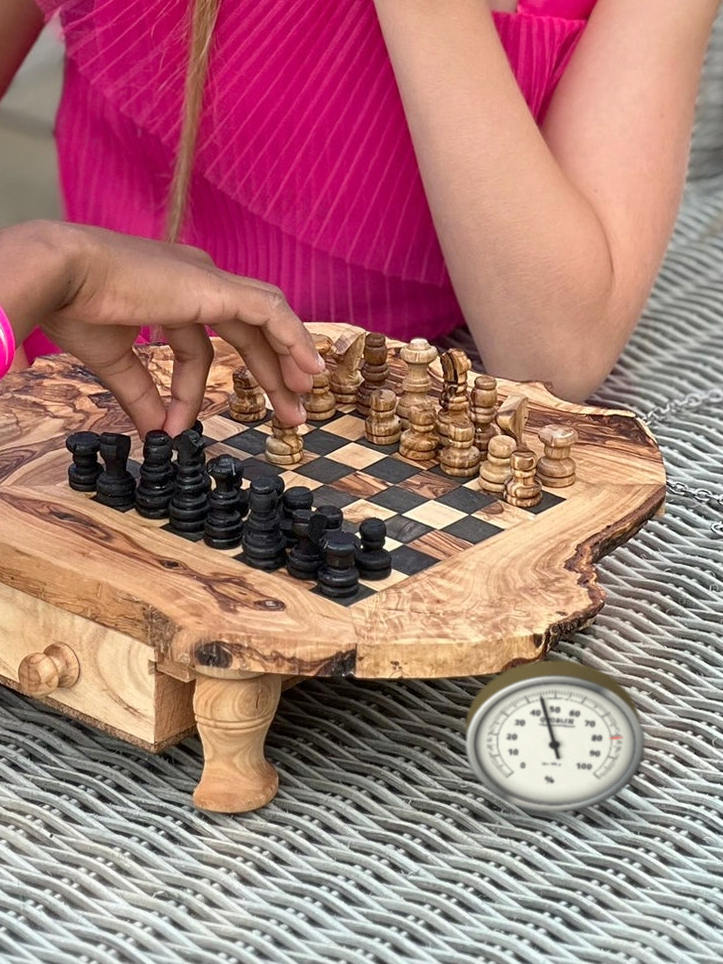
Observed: 45 %
